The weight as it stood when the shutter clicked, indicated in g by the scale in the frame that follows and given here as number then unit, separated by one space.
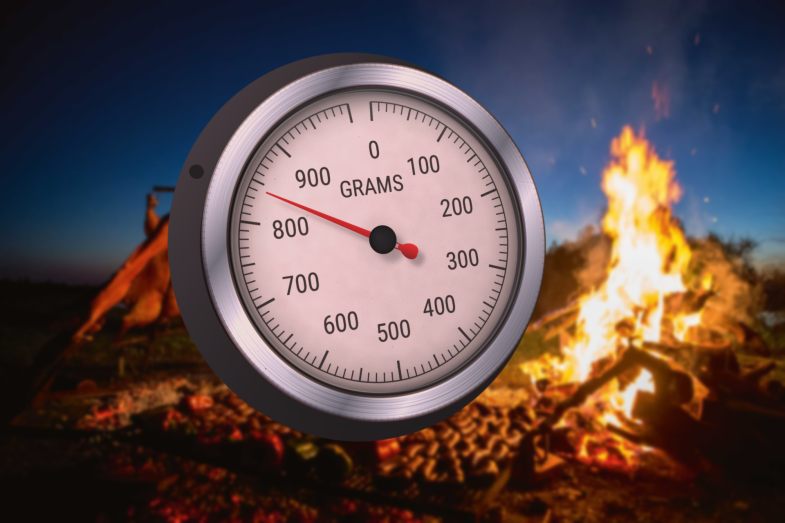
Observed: 840 g
